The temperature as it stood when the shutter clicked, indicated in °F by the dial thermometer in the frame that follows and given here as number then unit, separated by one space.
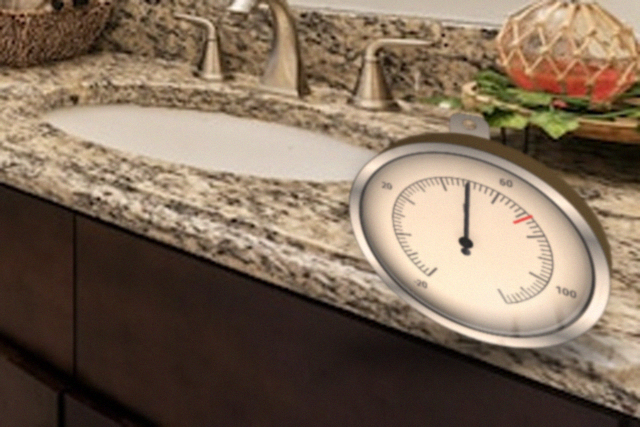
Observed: 50 °F
